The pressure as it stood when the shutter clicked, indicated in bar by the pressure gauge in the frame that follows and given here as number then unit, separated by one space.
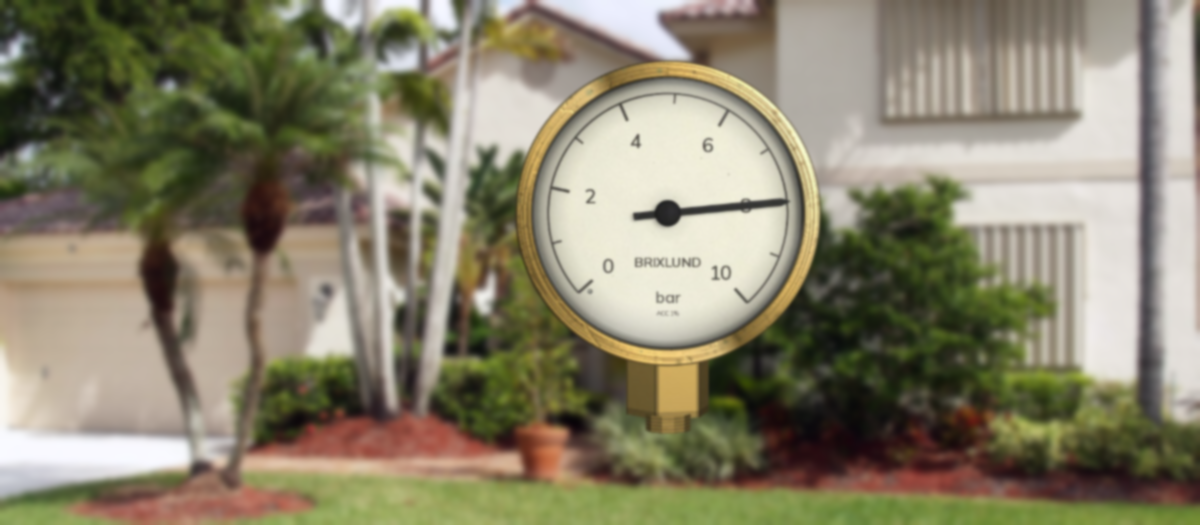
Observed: 8 bar
